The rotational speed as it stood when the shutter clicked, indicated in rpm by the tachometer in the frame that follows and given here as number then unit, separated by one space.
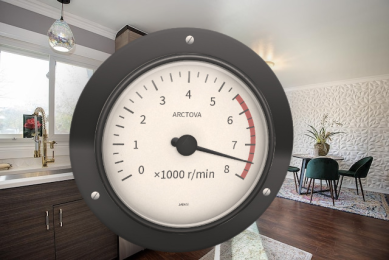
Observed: 7500 rpm
